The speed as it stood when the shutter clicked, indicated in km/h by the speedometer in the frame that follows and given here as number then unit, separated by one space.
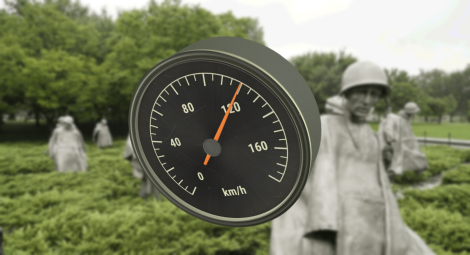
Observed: 120 km/h
